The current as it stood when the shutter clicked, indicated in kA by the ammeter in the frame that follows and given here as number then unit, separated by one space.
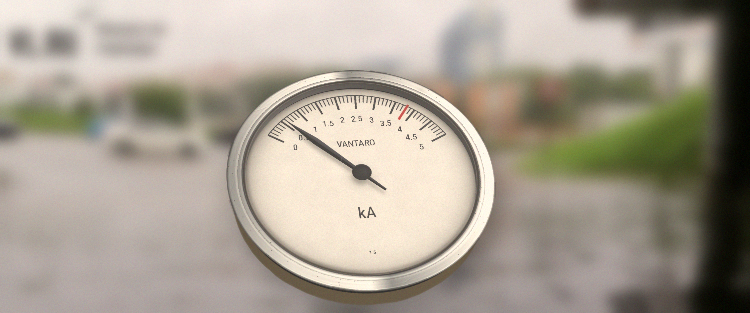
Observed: 0.5 kA
